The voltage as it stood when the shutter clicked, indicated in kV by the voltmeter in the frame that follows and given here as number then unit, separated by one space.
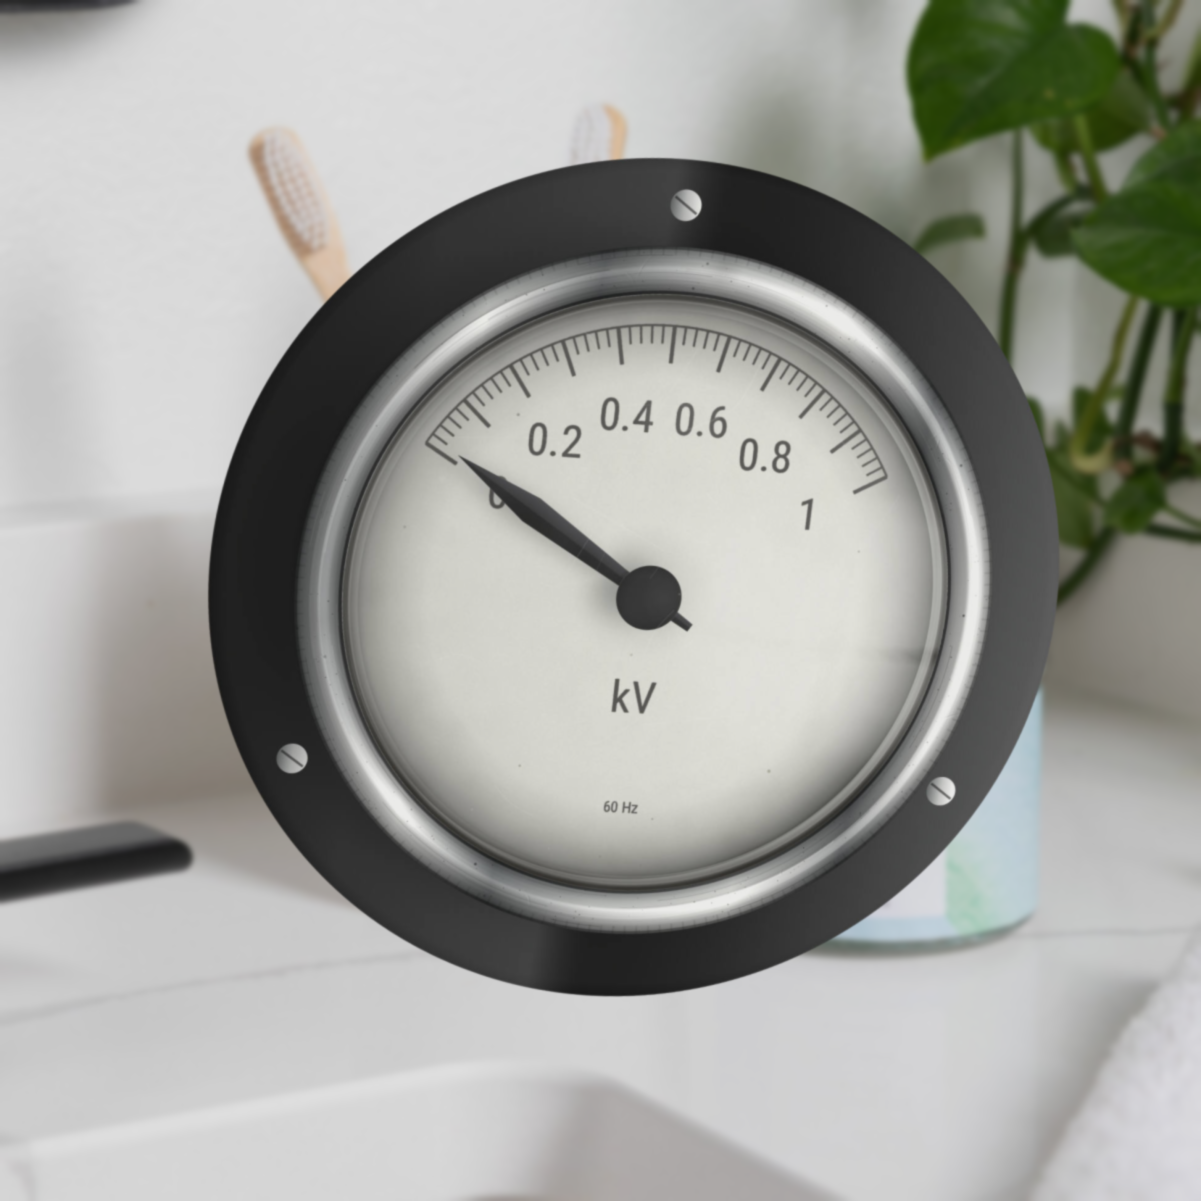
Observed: 0.02 kV
